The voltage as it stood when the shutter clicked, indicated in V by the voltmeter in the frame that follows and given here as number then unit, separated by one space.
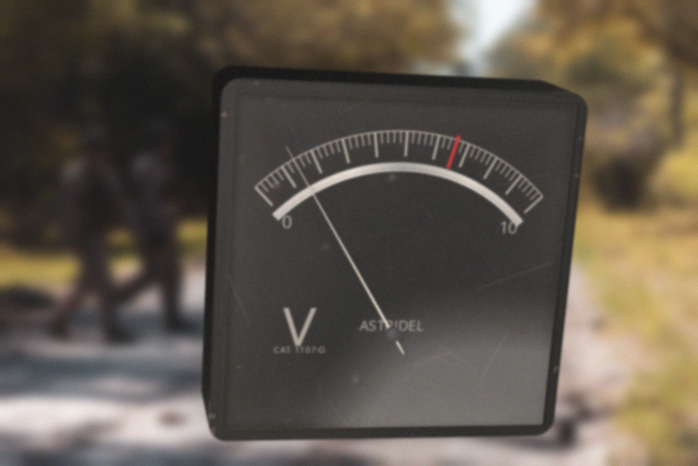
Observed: 1.4 V
